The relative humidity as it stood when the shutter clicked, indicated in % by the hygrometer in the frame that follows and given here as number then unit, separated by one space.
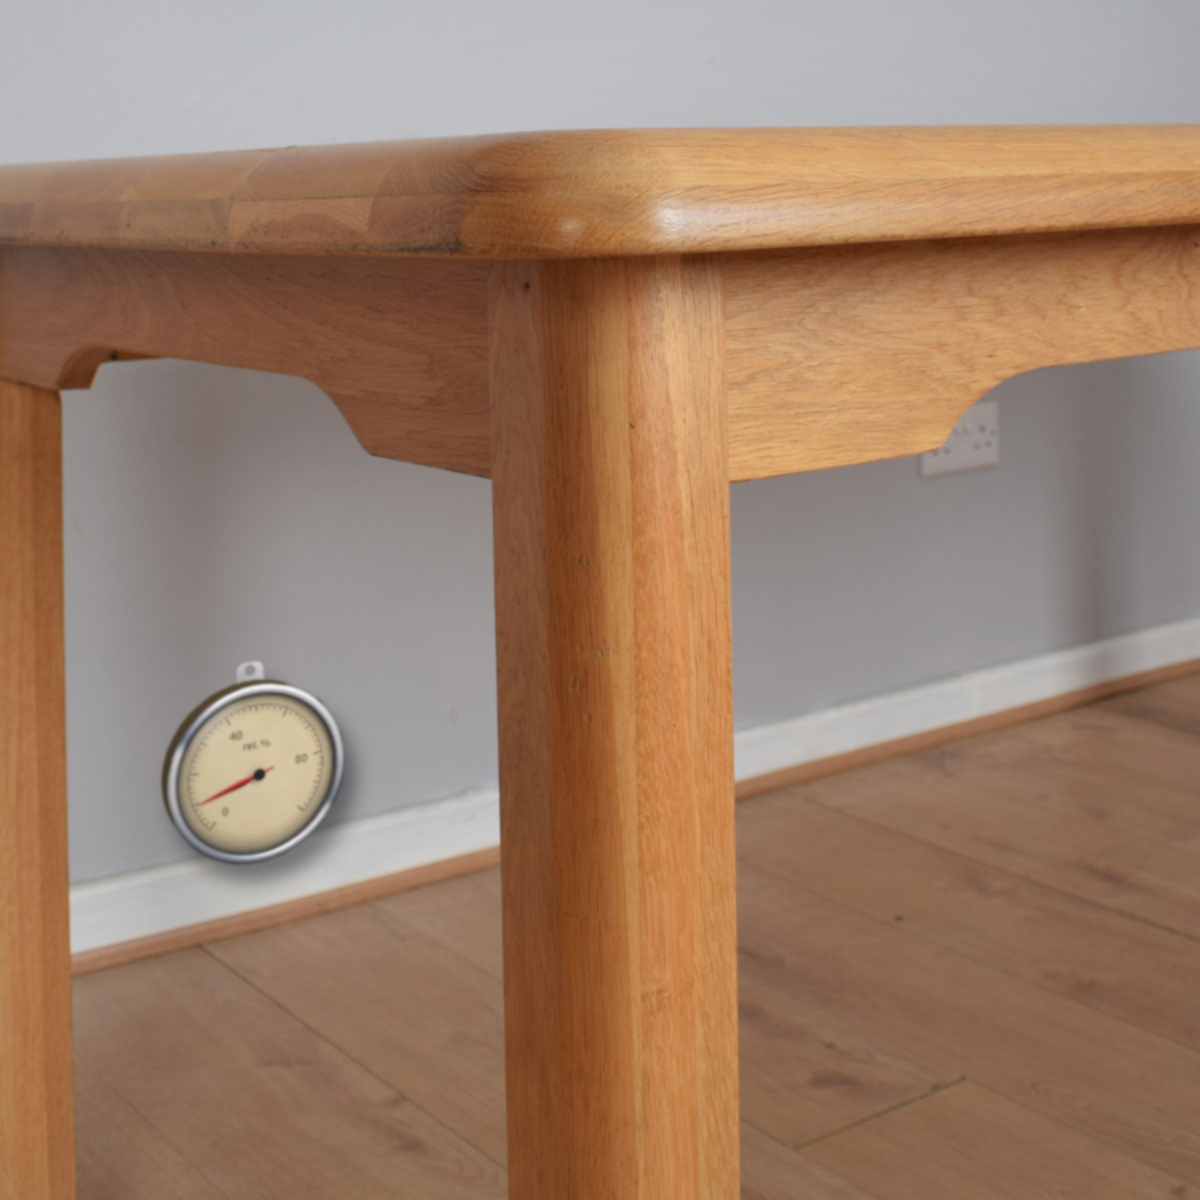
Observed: 10 %
